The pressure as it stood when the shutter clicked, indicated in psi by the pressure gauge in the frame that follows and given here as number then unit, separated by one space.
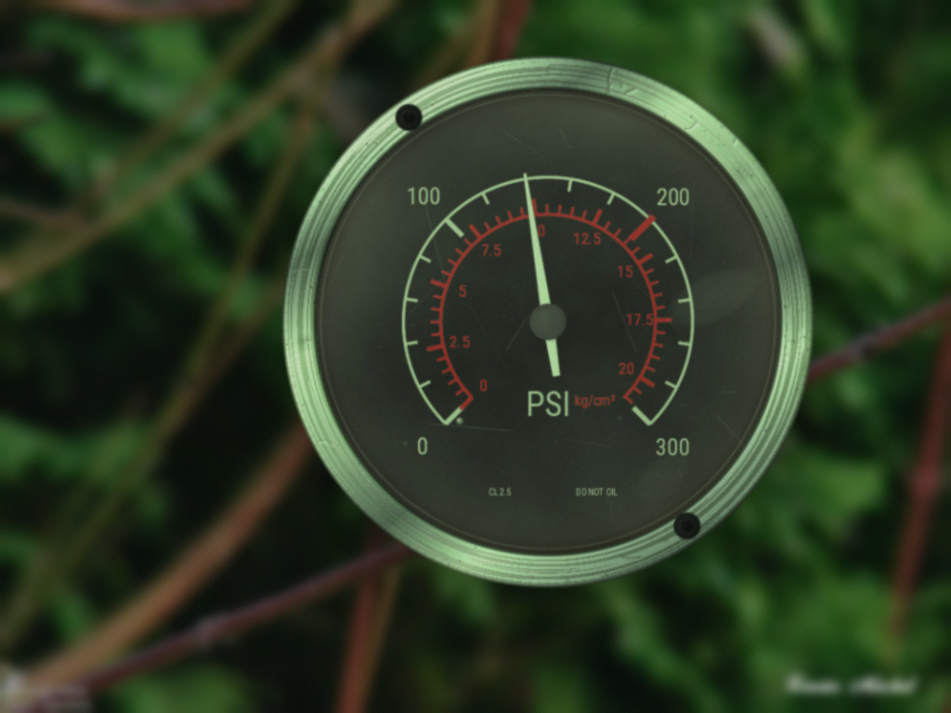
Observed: 140 psi
